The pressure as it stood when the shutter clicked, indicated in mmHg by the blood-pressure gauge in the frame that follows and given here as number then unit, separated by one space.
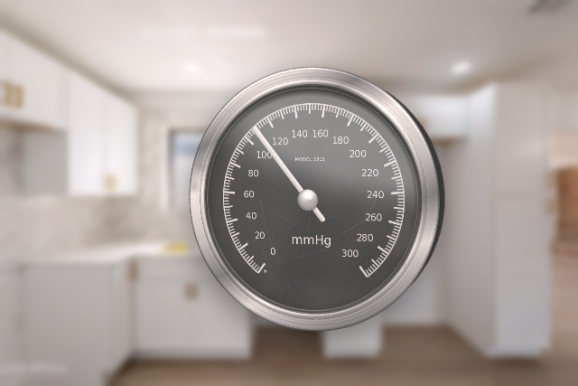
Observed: 110 mmHg
